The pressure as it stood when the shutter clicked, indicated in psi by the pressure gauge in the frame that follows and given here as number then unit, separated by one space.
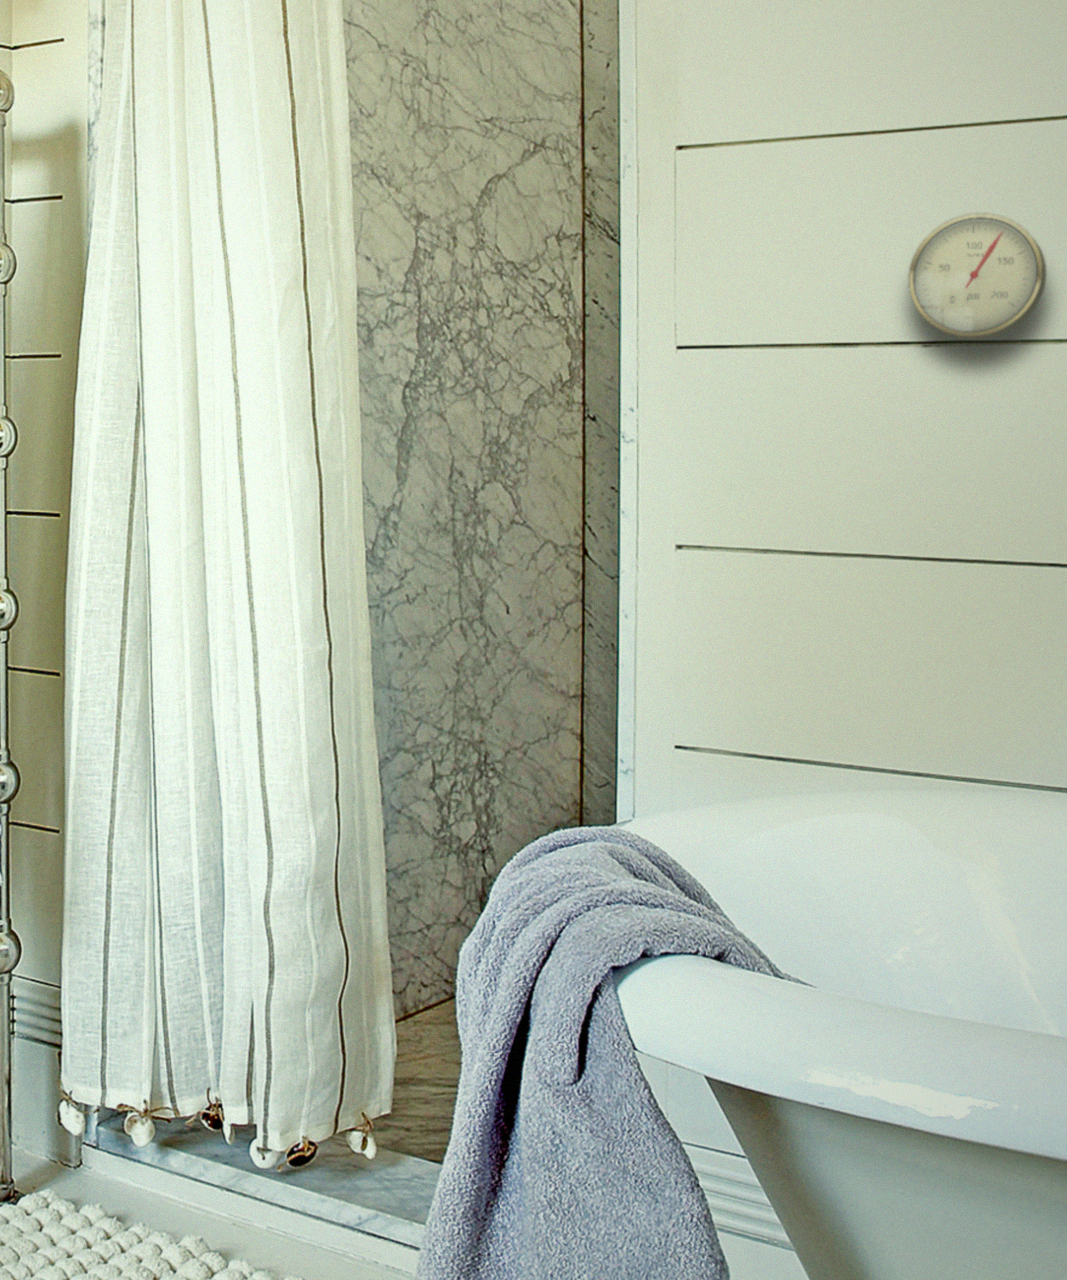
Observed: 125 psi
